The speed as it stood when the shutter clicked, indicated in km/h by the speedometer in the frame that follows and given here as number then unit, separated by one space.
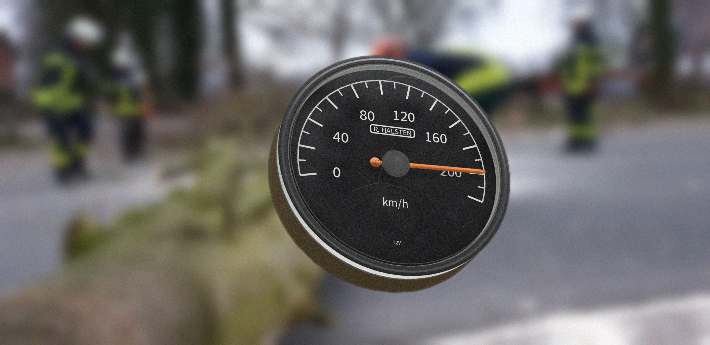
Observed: 200 km/h
